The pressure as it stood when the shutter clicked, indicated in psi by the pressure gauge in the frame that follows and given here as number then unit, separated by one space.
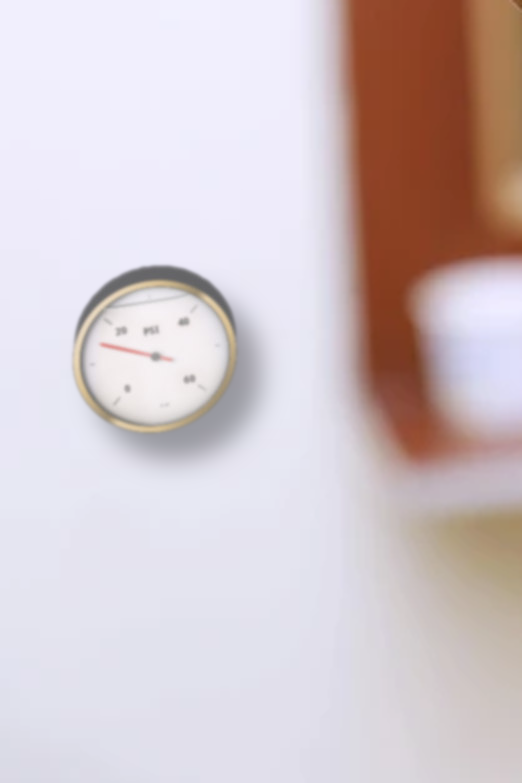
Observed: 15 psi
